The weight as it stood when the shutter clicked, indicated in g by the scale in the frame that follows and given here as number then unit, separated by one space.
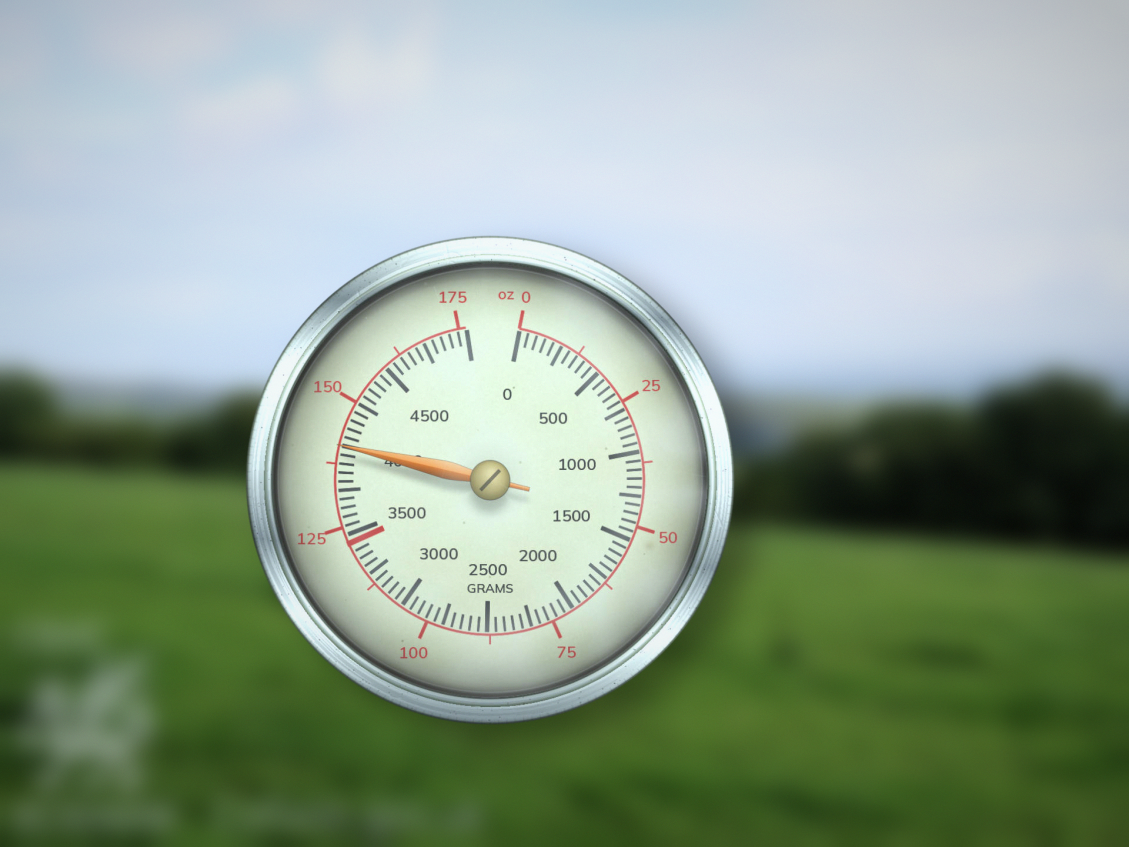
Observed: 4000 g
